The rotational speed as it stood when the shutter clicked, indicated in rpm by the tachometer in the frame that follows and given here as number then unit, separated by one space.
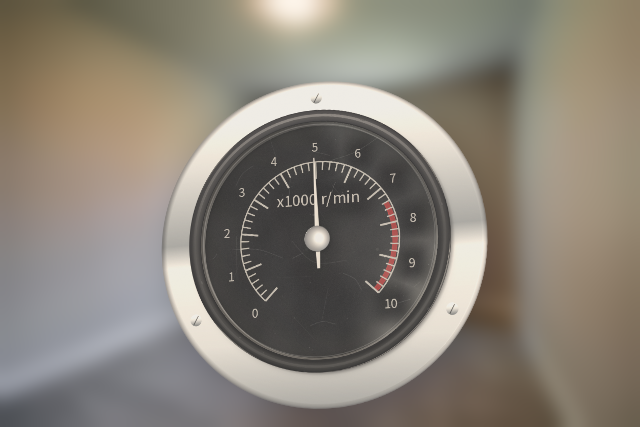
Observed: 5000 rpm
